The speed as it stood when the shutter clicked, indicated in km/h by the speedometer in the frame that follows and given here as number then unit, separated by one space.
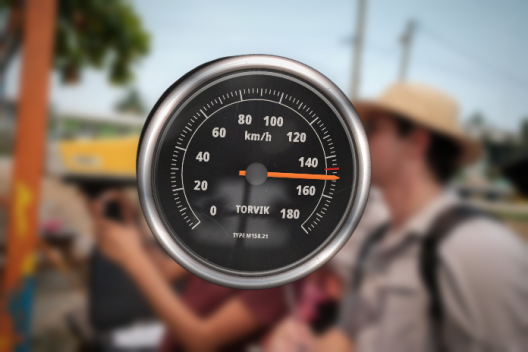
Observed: 150 km/h
